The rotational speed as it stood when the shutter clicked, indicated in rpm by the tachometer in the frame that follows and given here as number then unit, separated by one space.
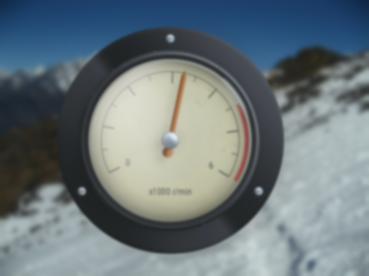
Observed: 3250 rpm
